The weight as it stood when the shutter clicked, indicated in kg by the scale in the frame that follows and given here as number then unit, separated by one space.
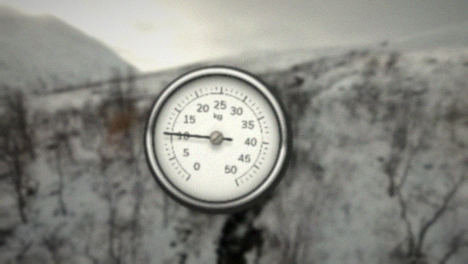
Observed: 10 kg
